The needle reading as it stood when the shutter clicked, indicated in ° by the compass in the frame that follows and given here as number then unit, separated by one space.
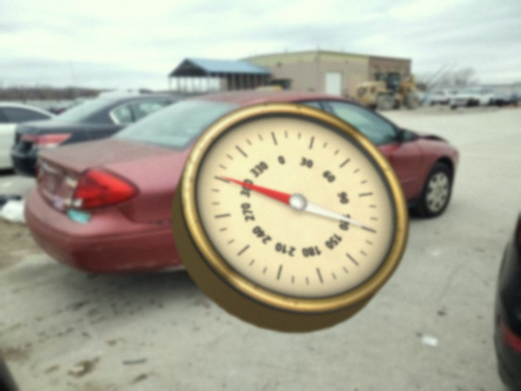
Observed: 300 °
